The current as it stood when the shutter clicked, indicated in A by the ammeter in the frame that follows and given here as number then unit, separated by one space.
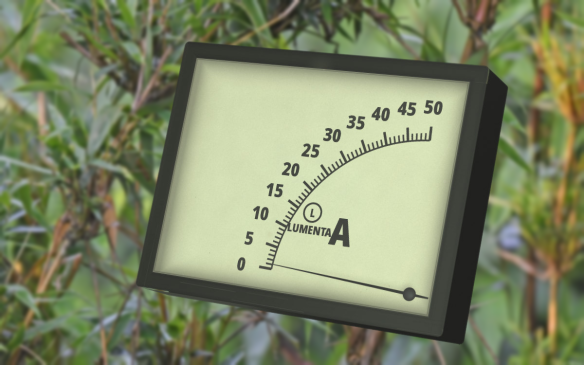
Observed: 1 A
